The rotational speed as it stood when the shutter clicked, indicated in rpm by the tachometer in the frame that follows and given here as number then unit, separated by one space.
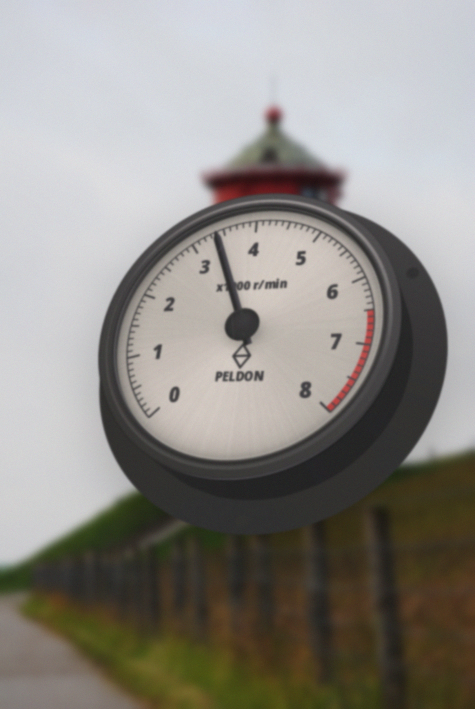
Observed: 3400 rpm
